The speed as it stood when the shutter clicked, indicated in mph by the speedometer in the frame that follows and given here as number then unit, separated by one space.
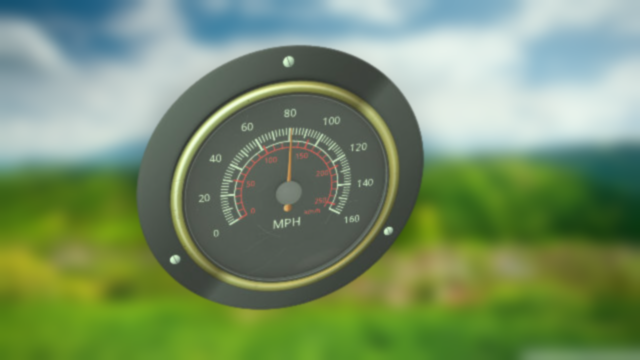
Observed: 80 mph
